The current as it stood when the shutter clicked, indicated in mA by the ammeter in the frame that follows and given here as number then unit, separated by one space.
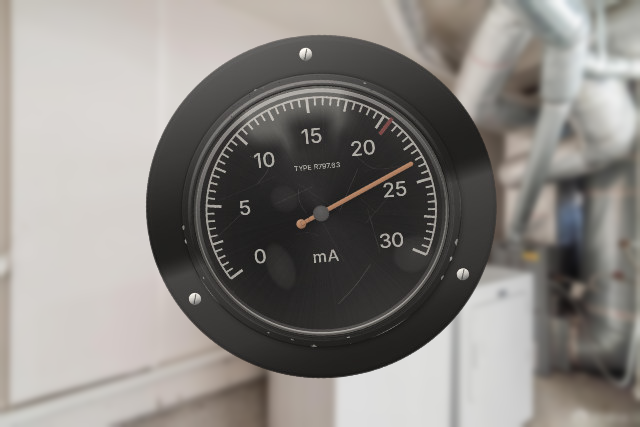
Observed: 23.5 mA
